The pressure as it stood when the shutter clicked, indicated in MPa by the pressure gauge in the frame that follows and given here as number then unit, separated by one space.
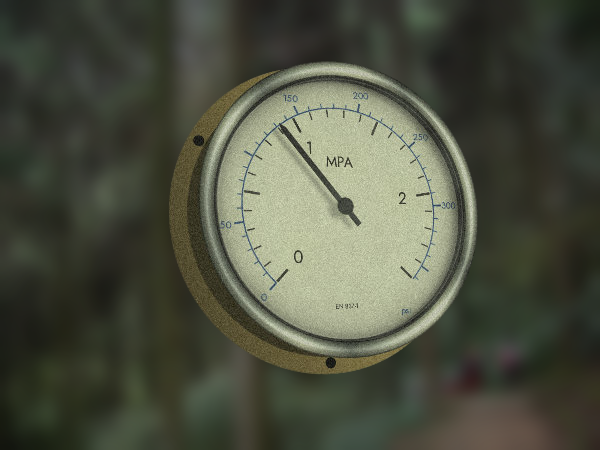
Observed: 0.9 MPa
